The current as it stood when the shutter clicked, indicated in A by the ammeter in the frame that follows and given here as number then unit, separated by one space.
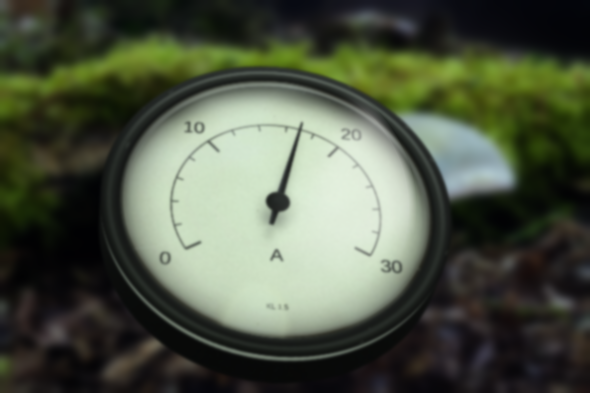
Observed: 17 A
